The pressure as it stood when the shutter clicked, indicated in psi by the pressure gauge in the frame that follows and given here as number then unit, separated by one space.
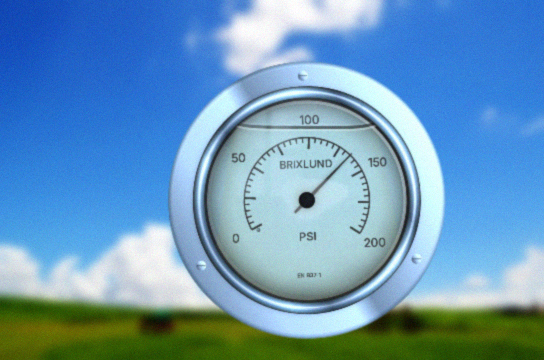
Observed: 135 psi
